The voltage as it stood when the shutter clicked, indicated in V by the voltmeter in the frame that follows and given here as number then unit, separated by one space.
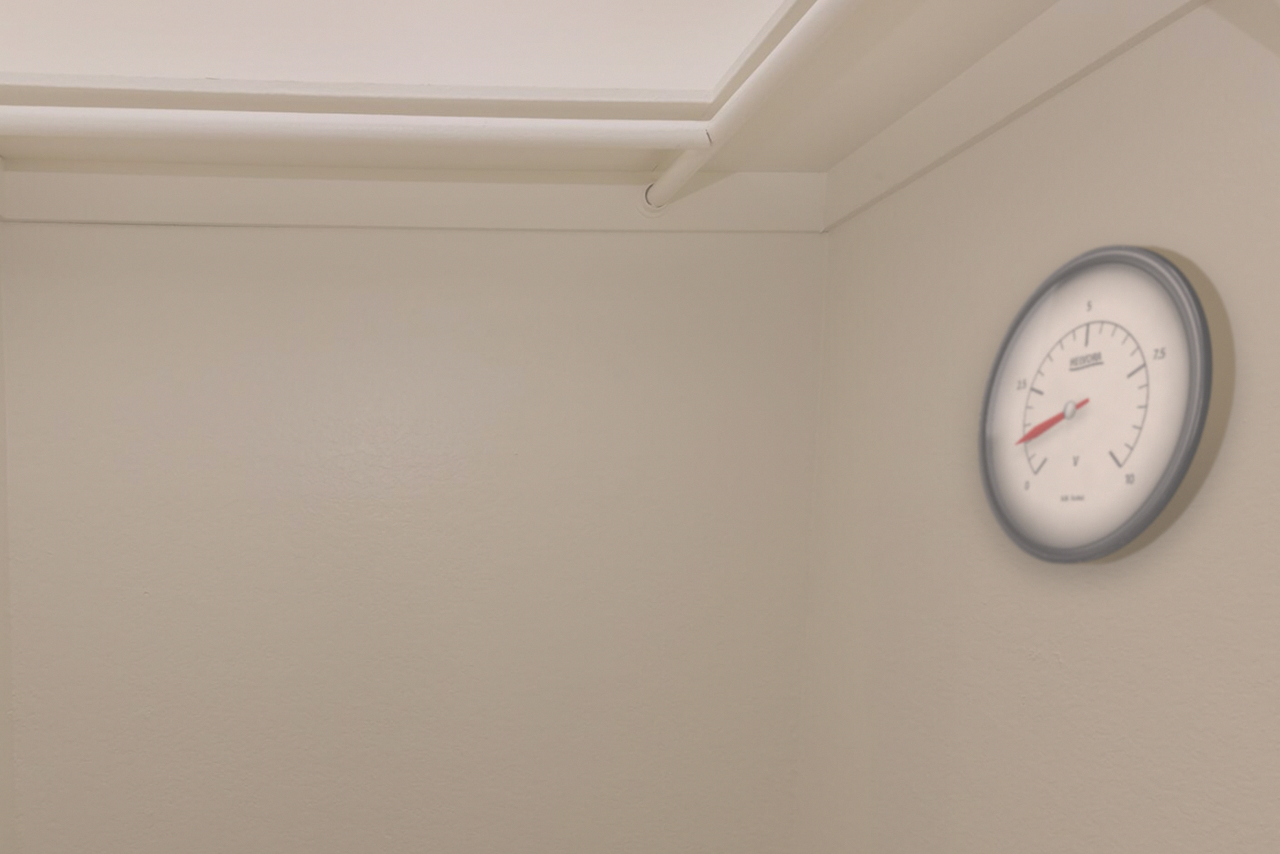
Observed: 1 V
